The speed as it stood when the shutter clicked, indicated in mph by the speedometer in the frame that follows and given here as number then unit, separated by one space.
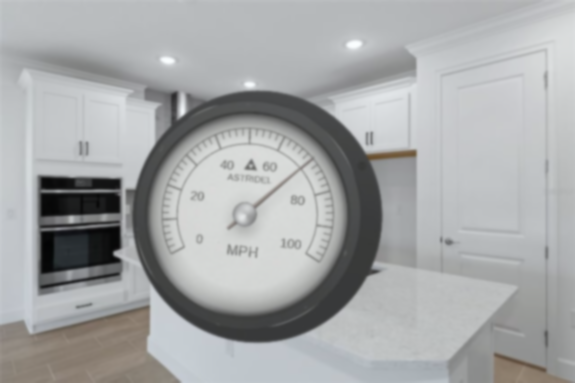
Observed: 70 mph
